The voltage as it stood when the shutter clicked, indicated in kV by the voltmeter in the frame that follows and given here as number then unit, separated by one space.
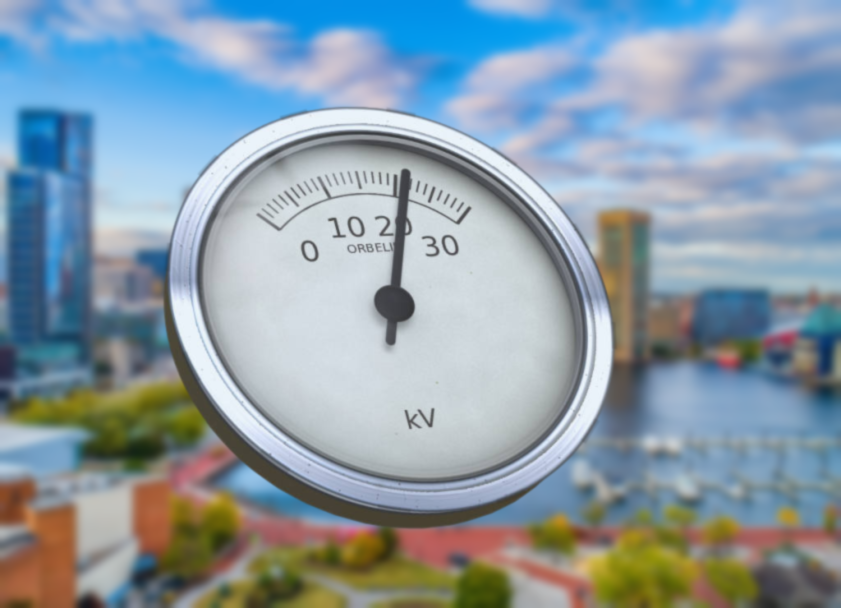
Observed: 21 kV
